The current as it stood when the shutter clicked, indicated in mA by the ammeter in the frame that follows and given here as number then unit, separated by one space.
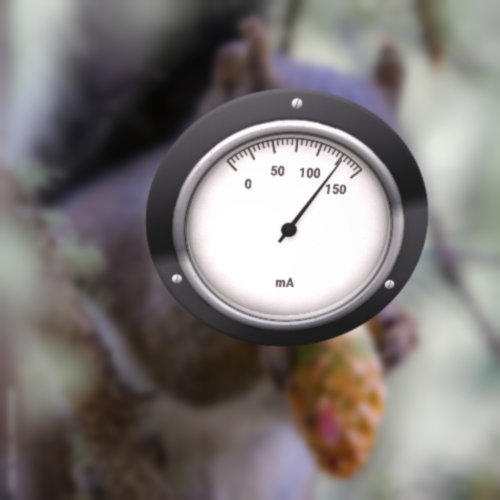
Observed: 125 mA
